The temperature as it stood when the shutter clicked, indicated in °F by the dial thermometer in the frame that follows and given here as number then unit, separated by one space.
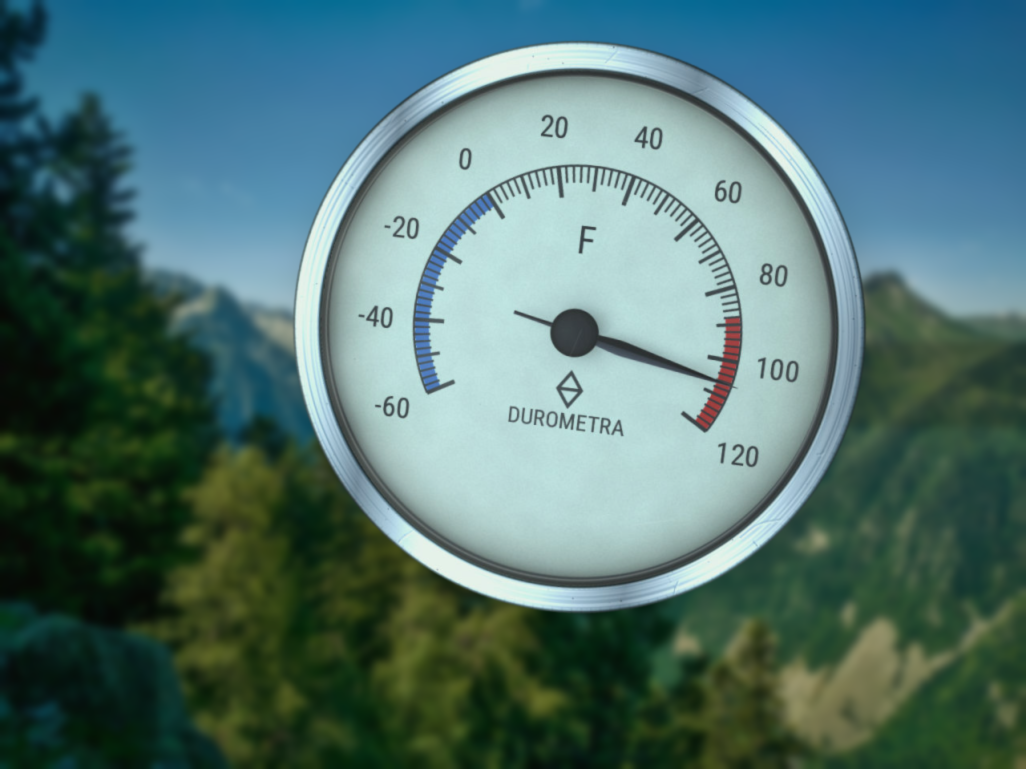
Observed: 106 °F
